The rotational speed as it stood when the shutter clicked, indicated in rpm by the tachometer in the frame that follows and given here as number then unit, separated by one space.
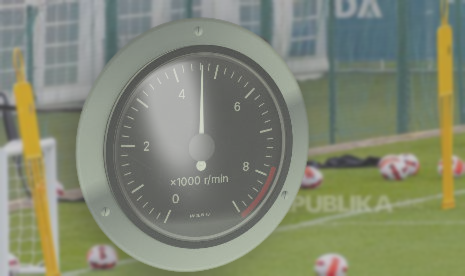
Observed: 4600 rpm
